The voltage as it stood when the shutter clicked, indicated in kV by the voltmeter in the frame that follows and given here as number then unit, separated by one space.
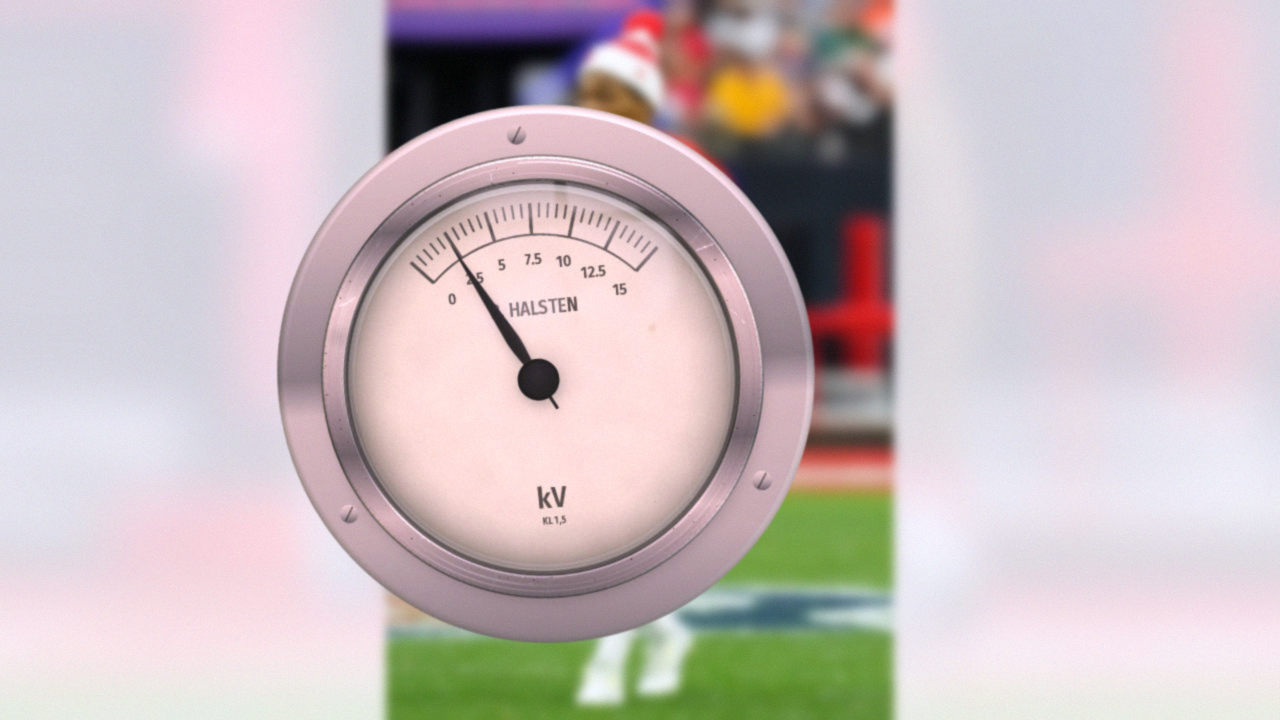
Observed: 2.5 kV
